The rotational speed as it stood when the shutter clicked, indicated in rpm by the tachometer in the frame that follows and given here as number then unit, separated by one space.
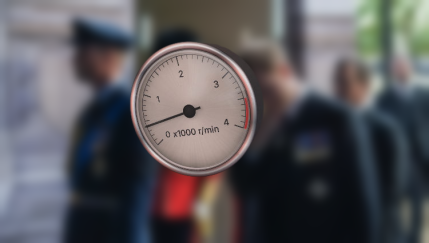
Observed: 400 rpm
